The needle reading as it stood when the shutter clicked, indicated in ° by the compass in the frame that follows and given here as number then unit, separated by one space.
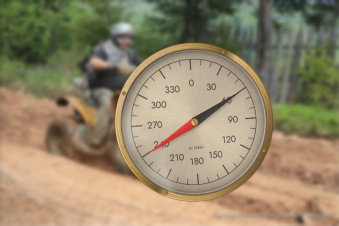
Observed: 240 °
